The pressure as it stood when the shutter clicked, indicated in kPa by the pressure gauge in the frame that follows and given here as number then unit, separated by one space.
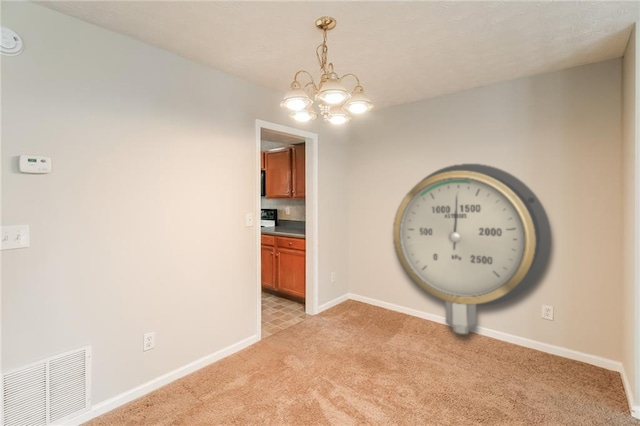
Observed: 1300 kPa
